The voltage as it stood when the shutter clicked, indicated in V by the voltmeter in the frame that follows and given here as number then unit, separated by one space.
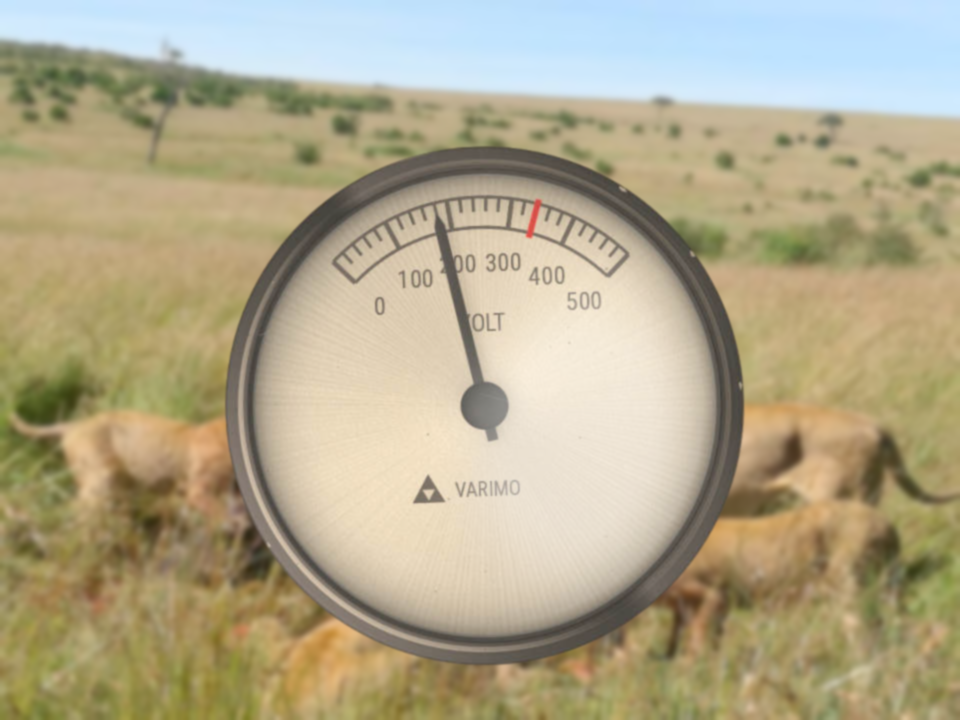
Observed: 180 V
